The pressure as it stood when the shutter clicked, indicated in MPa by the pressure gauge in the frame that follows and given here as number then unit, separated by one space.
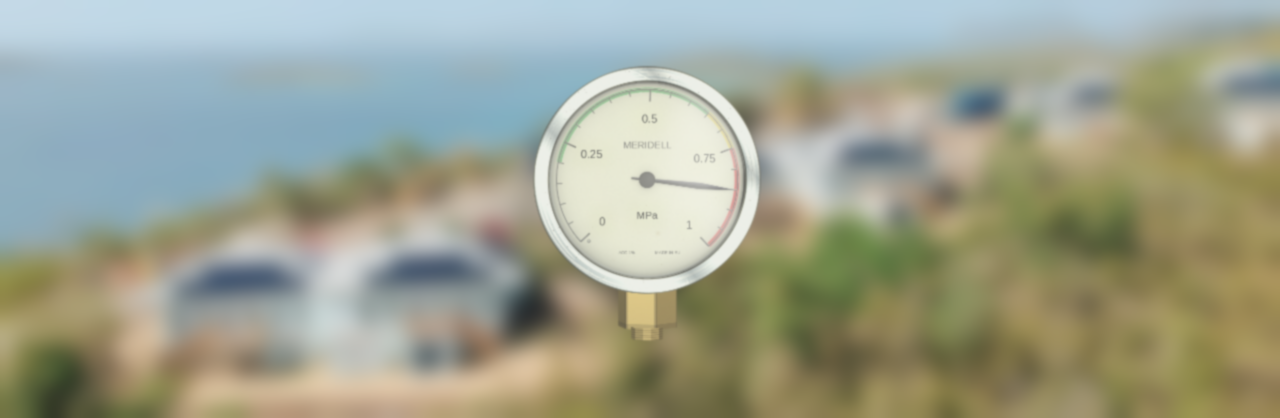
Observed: 0.85 MPa
